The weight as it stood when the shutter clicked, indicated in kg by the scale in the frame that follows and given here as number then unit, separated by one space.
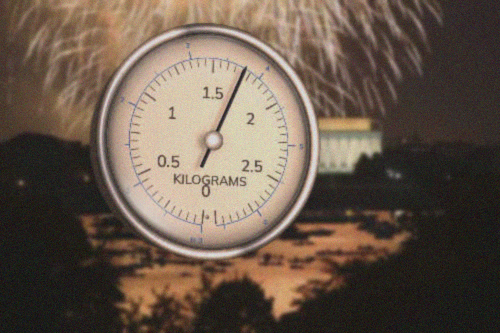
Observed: 1.7 kg
